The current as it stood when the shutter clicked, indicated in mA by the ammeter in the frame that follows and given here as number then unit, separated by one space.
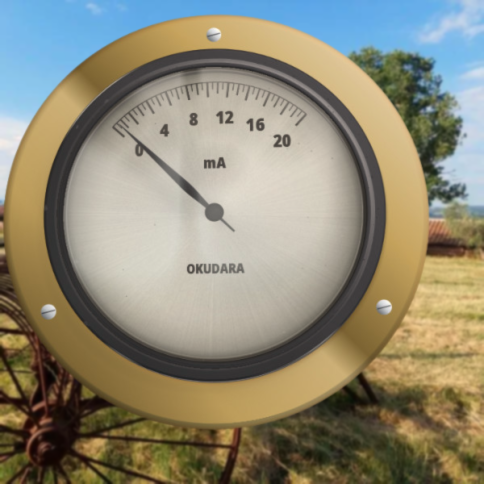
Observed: 0.5 mA
